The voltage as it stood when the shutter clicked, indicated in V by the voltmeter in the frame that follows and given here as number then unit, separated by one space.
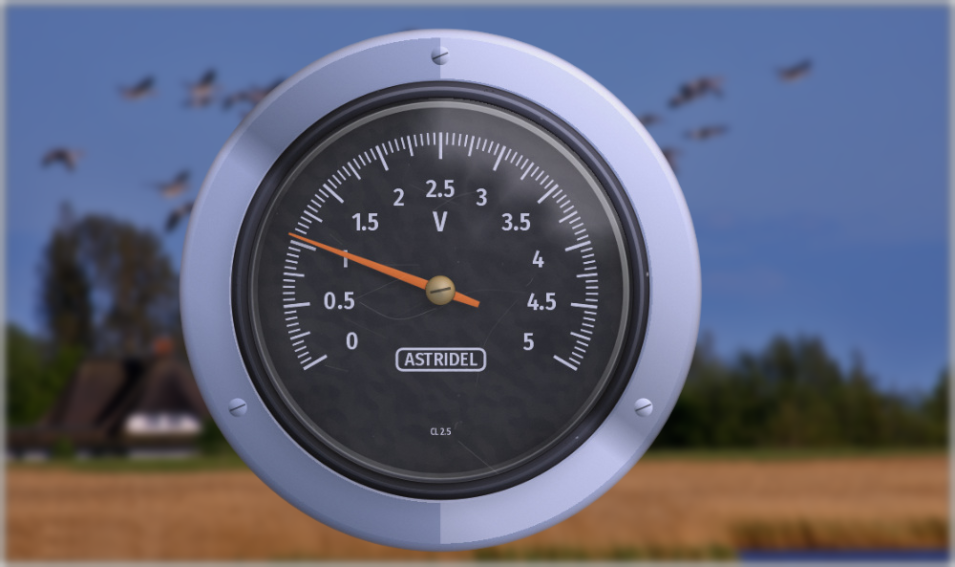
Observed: 1.05 V
